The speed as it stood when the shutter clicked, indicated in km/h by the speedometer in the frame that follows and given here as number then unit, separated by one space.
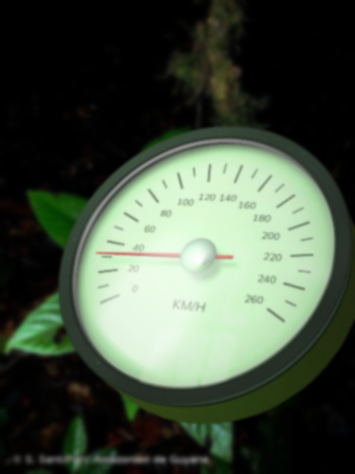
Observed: 30 km/h
